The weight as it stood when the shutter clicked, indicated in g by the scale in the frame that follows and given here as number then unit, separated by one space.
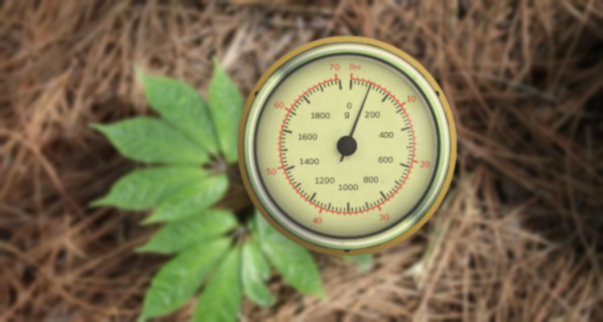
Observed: 100 g
